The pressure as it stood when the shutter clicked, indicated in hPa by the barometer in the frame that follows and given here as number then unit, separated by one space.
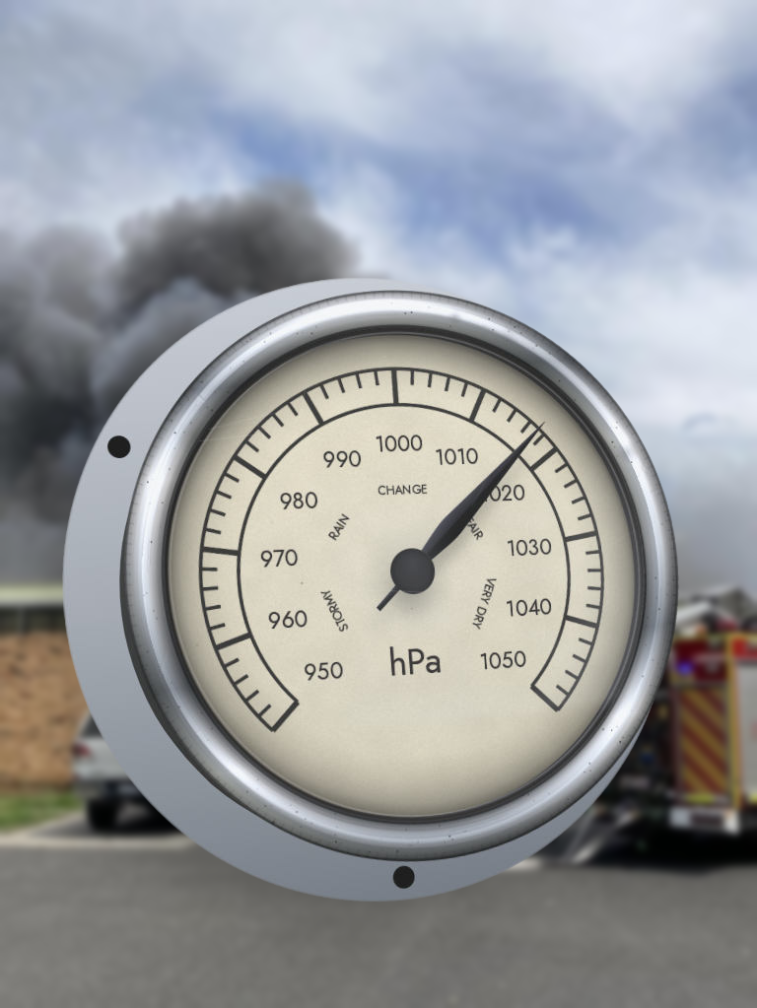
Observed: 1017 hPa
